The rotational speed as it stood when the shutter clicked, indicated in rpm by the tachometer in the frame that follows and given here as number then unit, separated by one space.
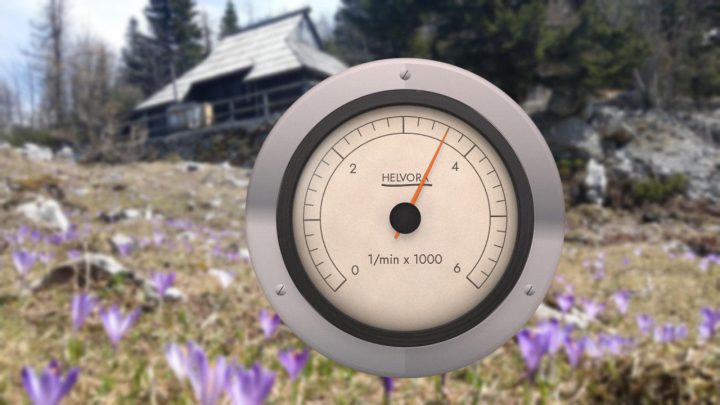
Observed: 3600 rpm
